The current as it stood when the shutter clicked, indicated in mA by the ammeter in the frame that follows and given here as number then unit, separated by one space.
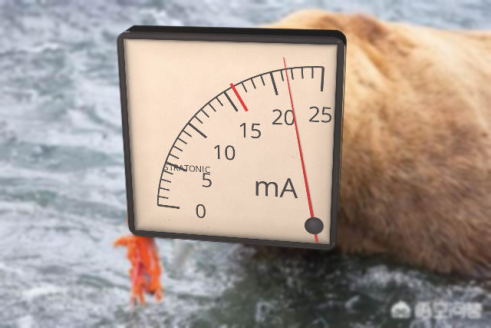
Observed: 21.5 mA
